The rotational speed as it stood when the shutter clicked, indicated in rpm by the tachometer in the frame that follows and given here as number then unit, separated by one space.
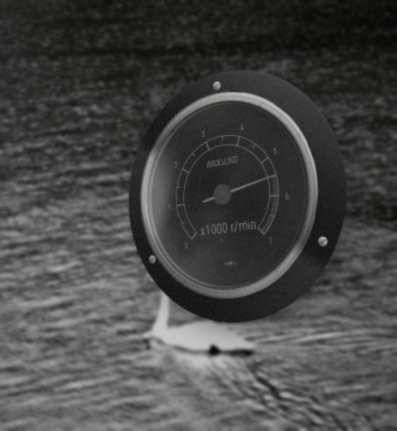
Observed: 5500 rpm
